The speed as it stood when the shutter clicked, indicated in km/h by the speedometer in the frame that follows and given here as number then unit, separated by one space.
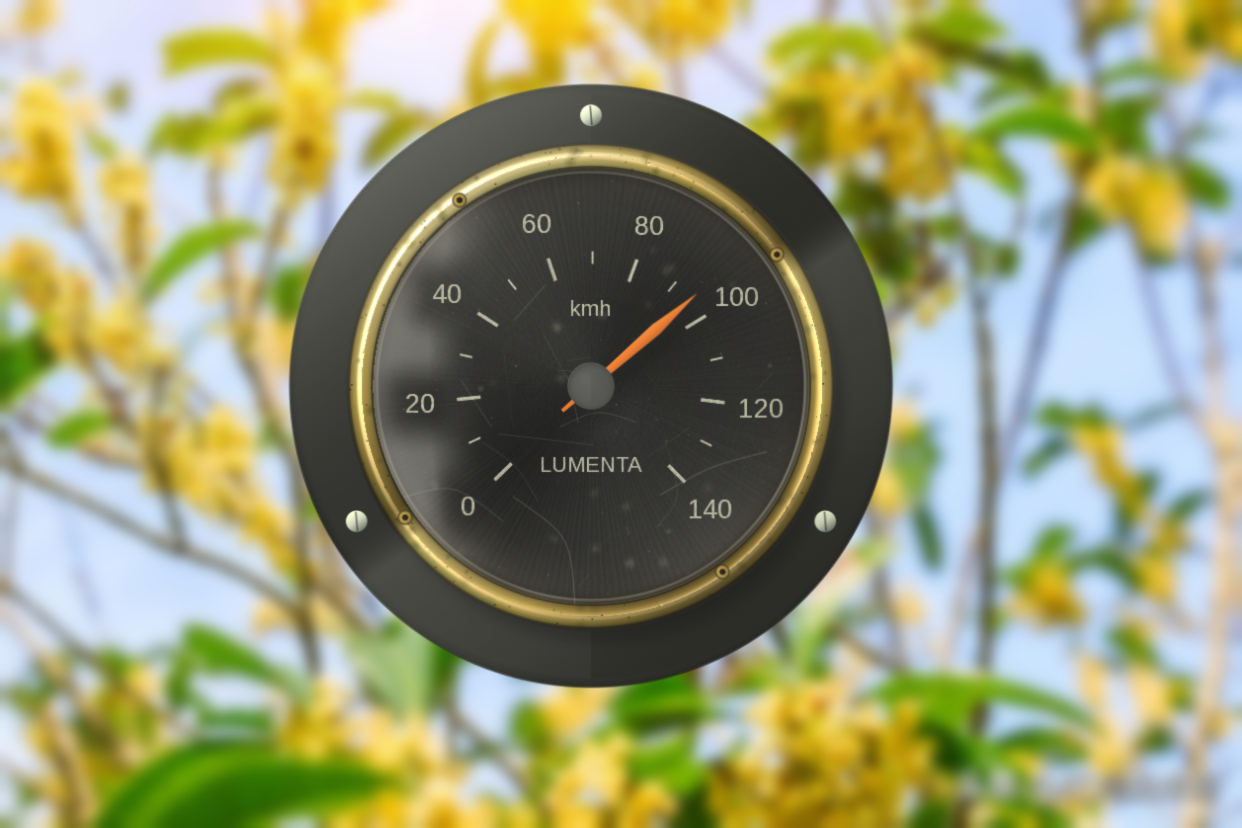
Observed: 95 km/h
